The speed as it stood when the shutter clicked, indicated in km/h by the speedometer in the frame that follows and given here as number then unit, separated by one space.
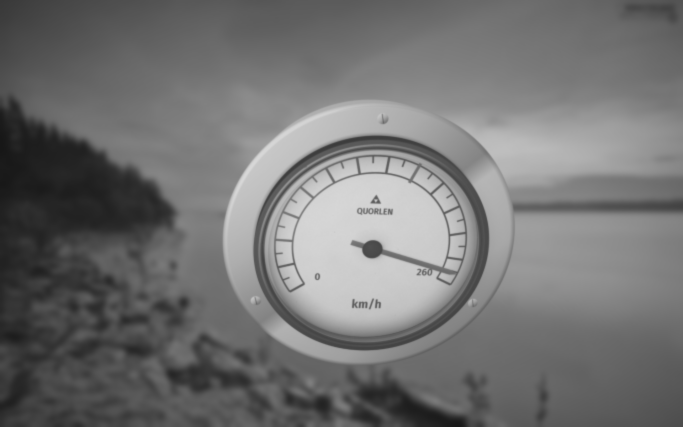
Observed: 250 km/h
